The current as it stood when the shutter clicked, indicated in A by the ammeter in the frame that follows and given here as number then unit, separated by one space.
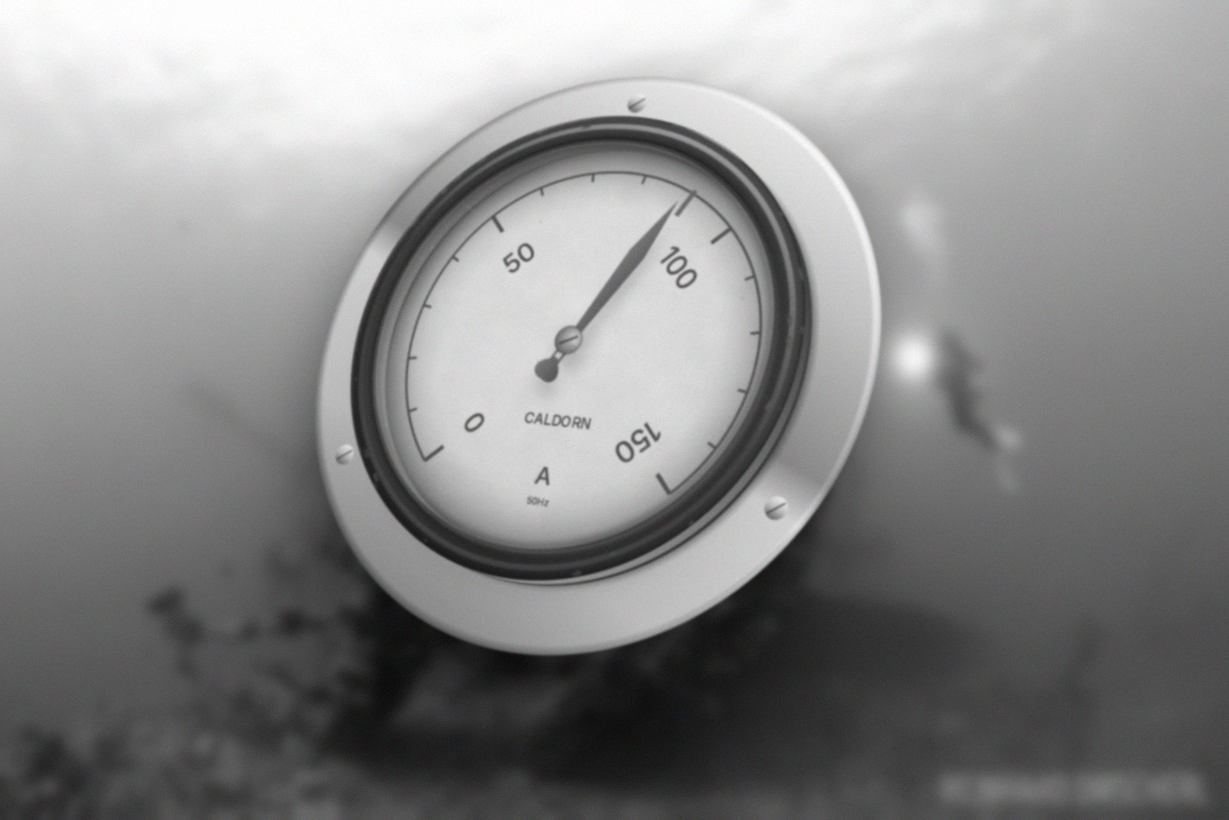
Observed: 90 A
